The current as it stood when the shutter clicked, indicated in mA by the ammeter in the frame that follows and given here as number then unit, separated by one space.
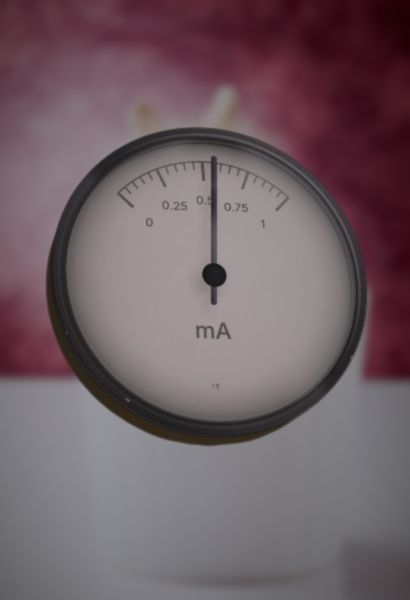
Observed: 0.55 mA
